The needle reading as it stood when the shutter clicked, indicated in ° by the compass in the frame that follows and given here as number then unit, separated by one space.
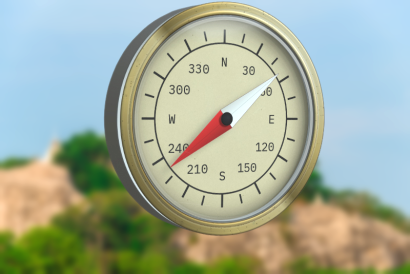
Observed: 232.5 °
